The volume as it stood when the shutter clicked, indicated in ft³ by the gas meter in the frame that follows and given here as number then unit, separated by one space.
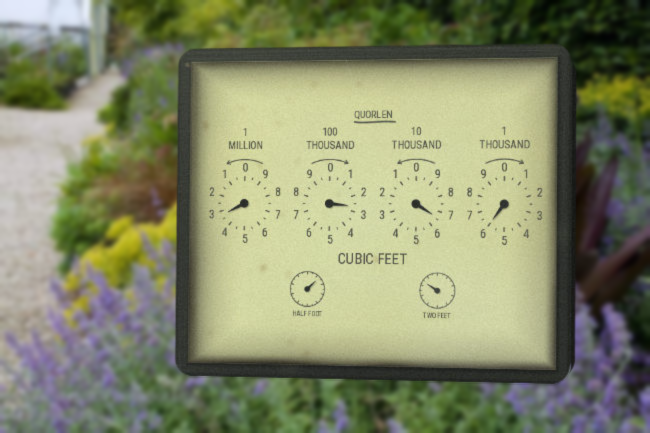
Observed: 326600 ft³
